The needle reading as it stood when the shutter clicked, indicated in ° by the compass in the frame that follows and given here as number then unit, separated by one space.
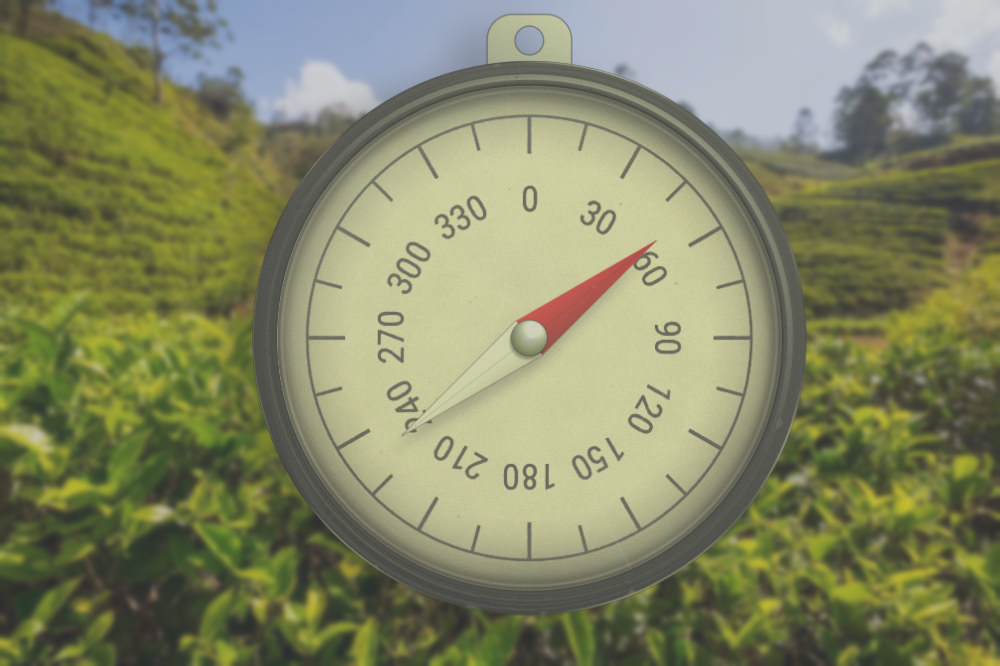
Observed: 52.5 °
